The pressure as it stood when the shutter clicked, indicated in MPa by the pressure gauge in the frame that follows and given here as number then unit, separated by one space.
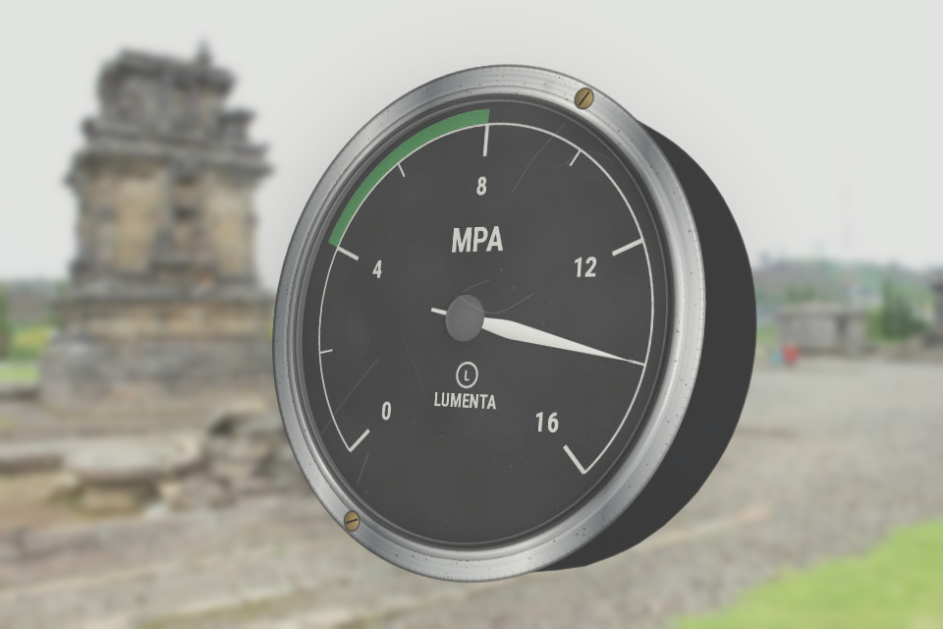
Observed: 14 MPa
